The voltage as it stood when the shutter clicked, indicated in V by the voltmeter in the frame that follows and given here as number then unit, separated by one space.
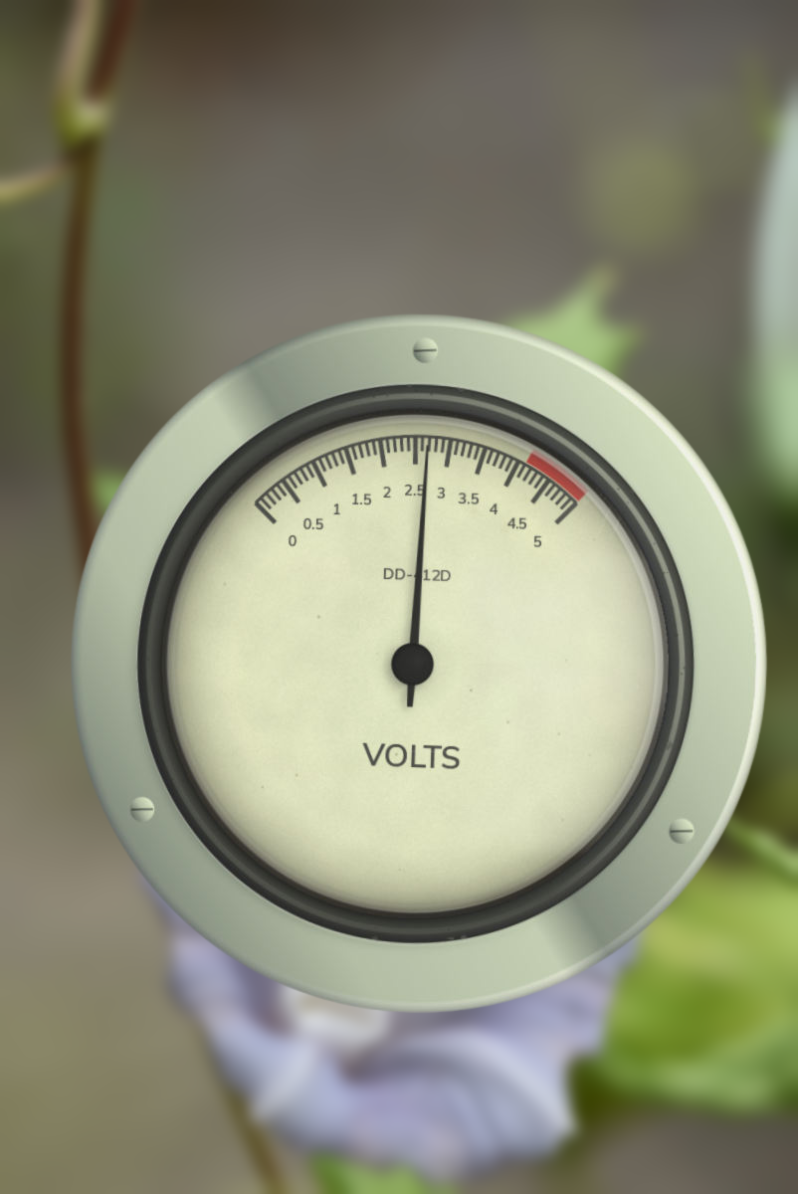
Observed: 2.7 V
